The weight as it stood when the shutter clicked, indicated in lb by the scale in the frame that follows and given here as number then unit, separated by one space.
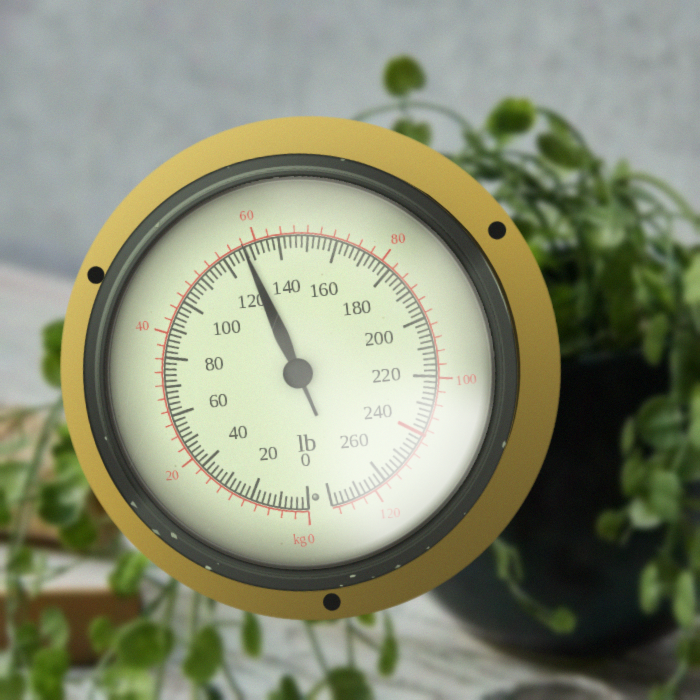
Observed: 128 lb
